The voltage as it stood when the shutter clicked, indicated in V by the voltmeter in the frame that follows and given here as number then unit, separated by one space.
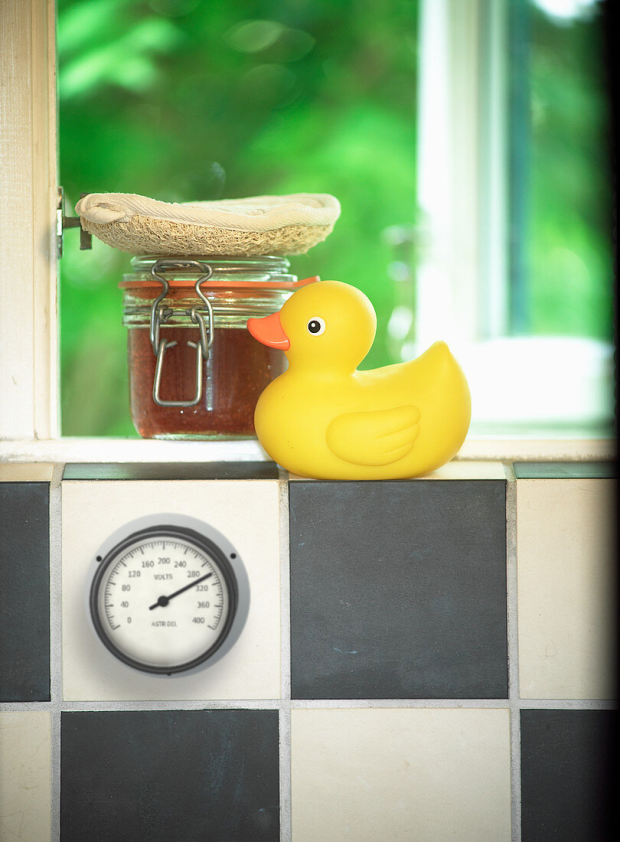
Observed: 300 V
